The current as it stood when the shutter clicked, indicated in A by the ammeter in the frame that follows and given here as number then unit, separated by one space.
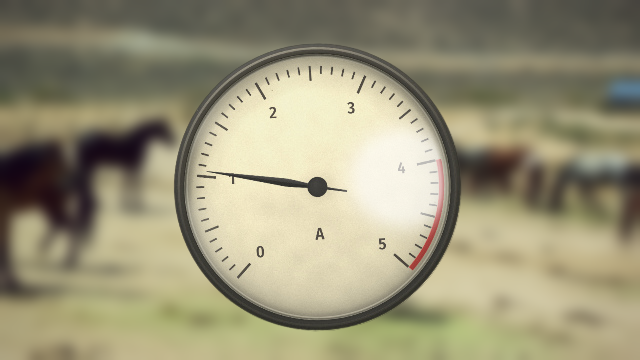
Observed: 1.05 A
